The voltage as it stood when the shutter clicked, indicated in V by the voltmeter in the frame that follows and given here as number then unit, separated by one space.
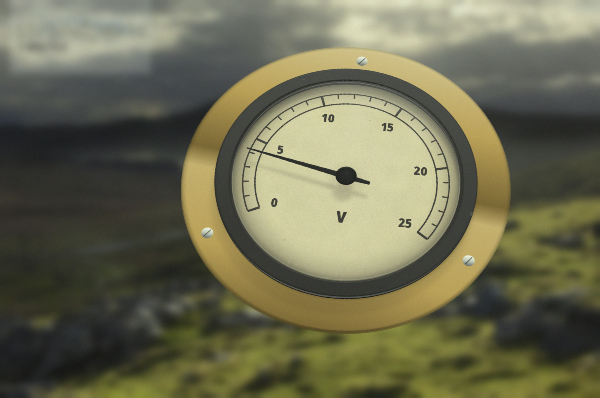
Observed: 4 V
